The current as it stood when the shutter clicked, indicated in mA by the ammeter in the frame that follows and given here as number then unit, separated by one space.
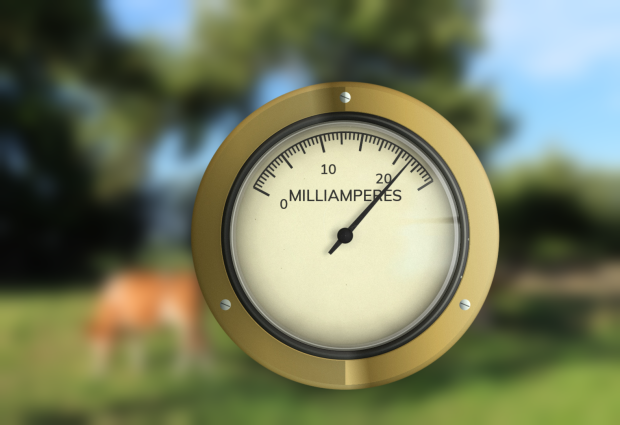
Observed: 21.5 mA
